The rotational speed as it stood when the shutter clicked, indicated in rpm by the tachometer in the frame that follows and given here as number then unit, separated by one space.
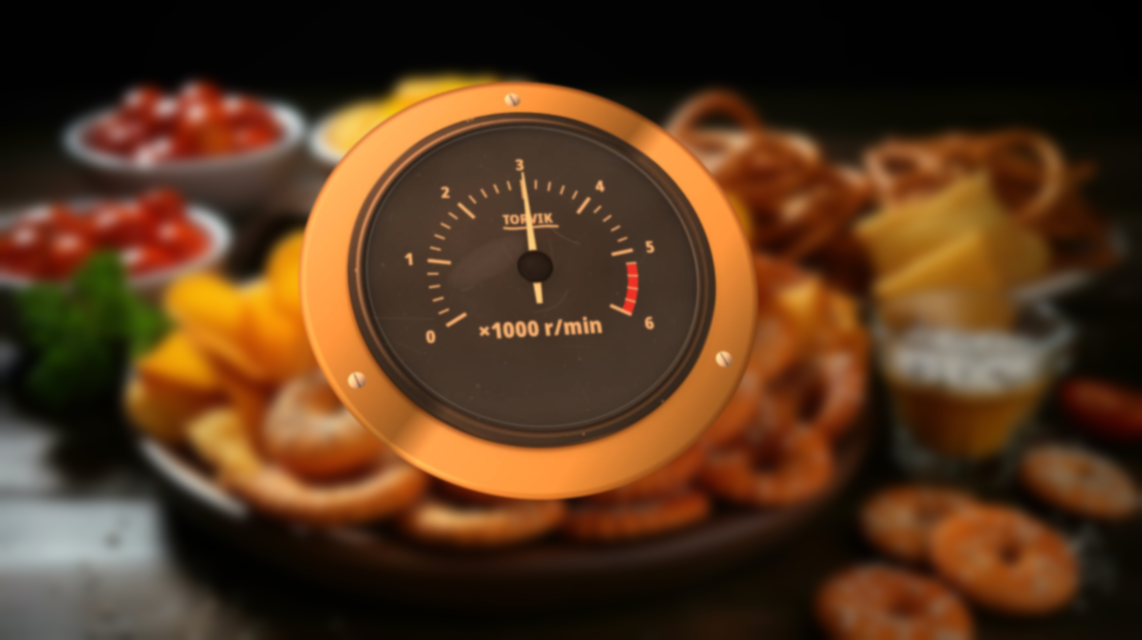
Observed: 3000 rpm
